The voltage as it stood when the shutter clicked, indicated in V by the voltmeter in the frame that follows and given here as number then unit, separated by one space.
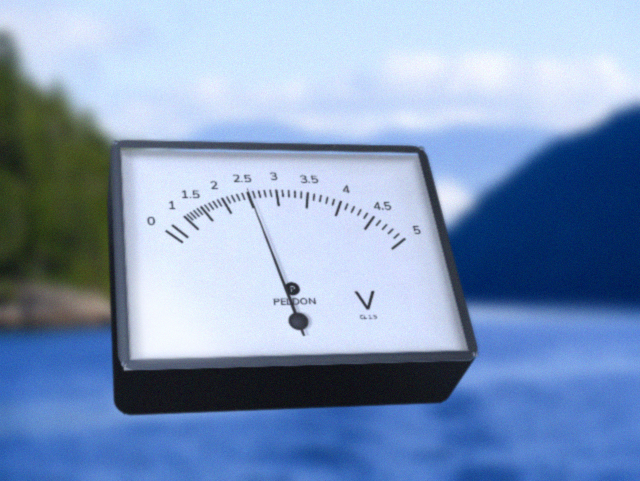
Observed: 2.5 V
